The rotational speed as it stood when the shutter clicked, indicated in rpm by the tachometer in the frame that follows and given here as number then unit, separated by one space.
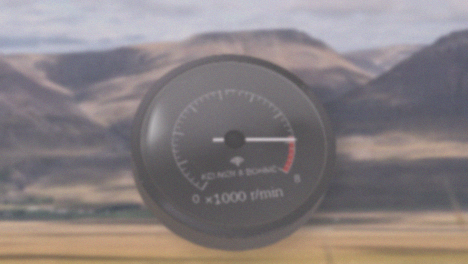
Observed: 7000 rpm
